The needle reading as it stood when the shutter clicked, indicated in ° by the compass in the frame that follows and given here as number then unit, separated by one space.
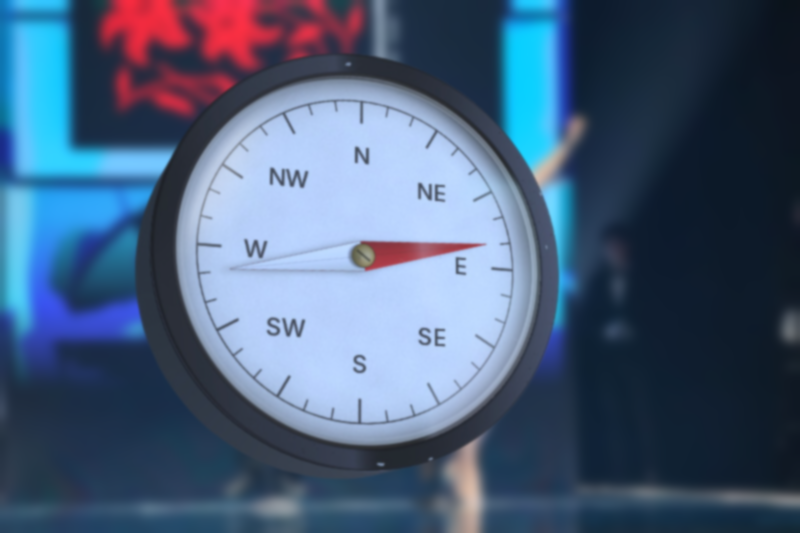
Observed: 80 °
